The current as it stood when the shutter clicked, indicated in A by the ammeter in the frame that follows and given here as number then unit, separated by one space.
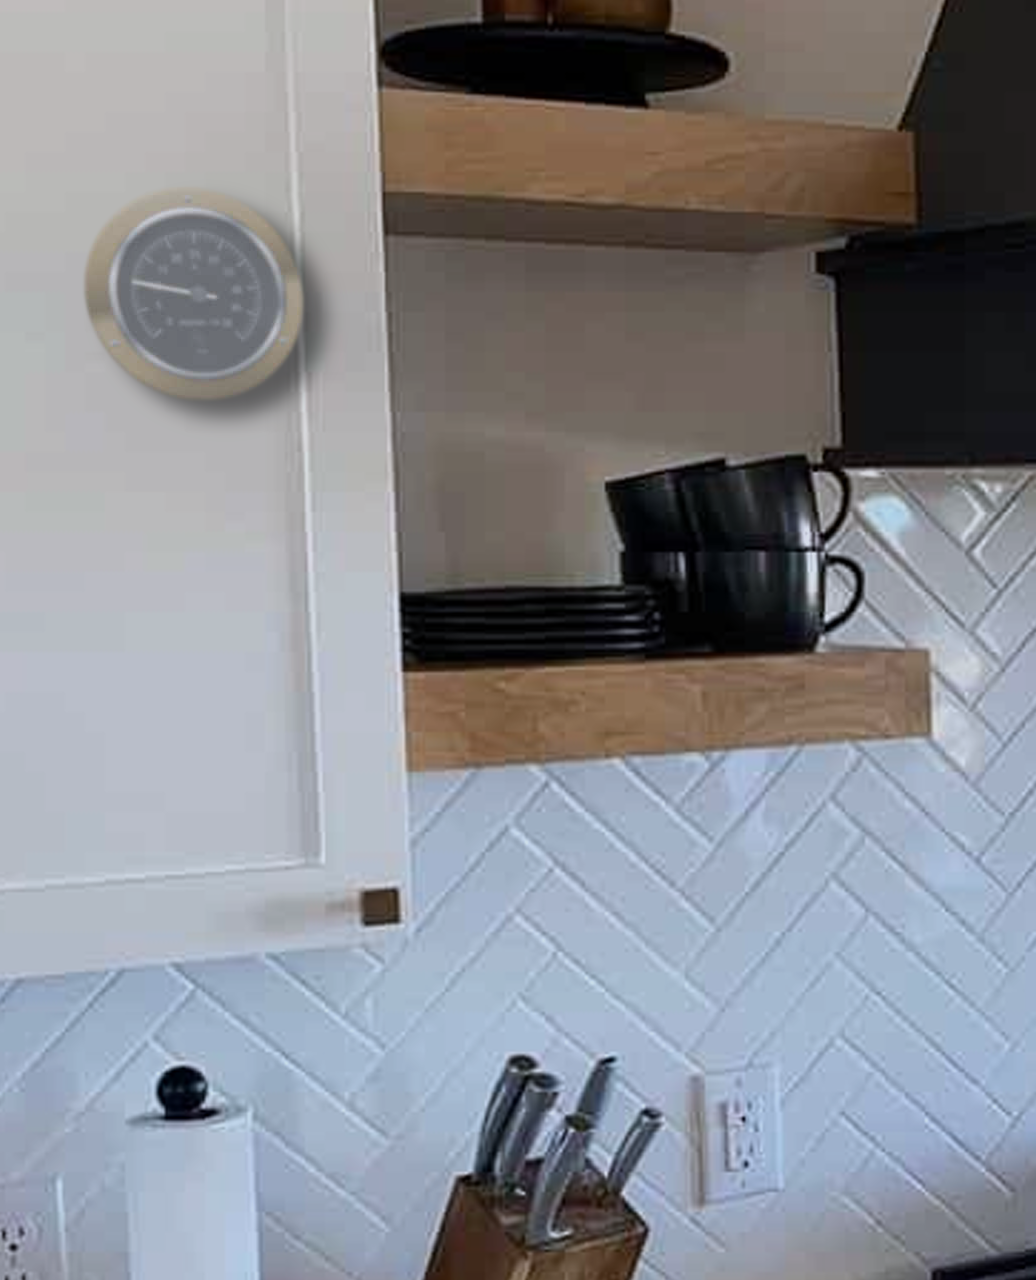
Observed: 10 A
